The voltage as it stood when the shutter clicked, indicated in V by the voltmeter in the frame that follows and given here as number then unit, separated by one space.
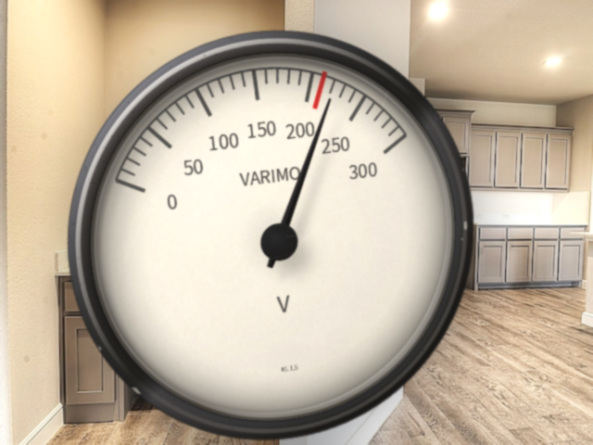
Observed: 220 V
